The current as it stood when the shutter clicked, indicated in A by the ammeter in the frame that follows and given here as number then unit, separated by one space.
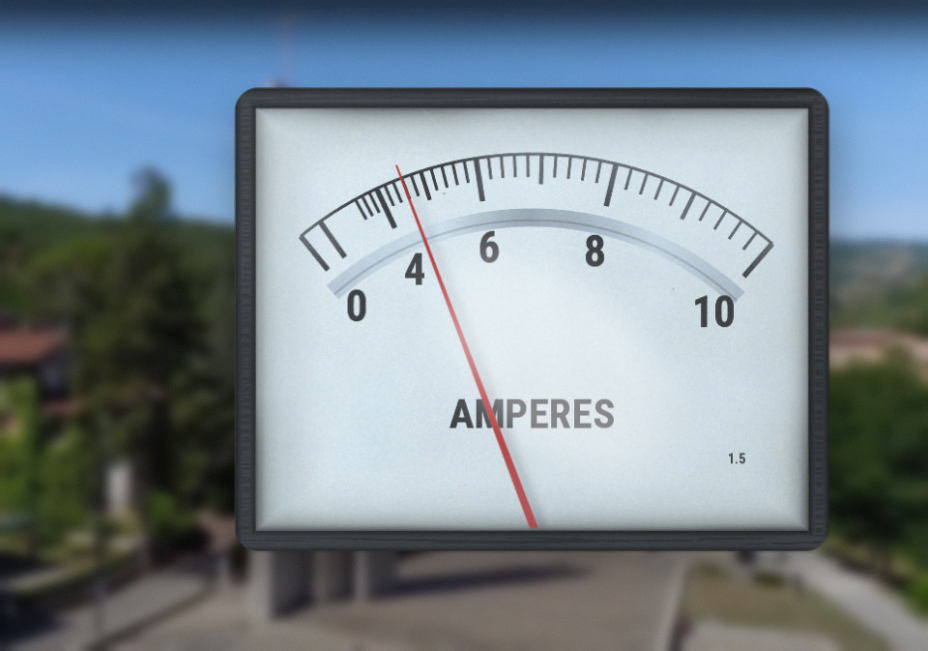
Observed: 4.6 A
